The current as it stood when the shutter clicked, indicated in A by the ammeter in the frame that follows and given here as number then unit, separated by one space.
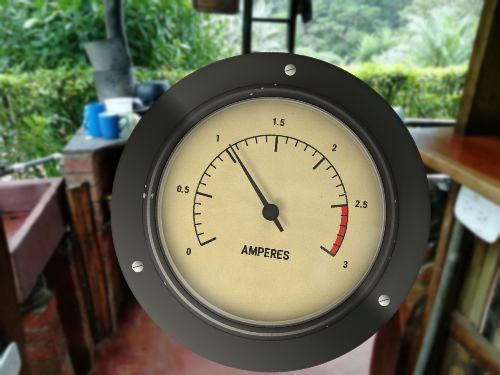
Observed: 1.05 A
